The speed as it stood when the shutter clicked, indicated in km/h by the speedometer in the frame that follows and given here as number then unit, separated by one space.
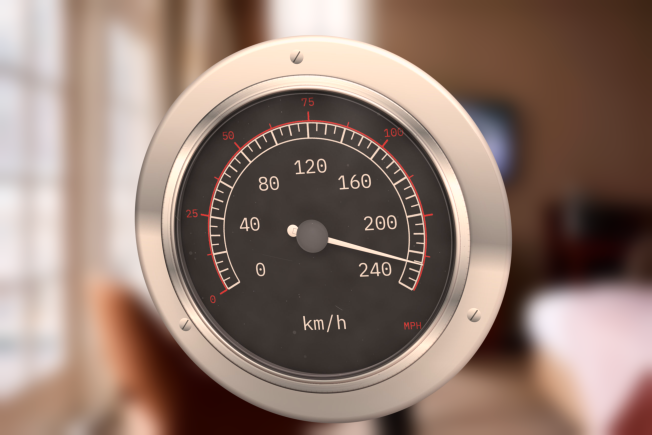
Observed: 225 km/h
